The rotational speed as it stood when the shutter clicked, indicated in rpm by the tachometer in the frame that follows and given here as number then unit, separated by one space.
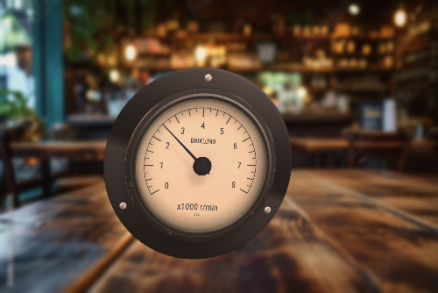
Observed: 2500 rpm
